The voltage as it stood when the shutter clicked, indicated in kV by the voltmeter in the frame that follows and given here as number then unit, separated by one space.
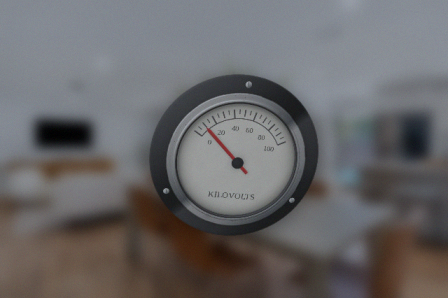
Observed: 10 kV
